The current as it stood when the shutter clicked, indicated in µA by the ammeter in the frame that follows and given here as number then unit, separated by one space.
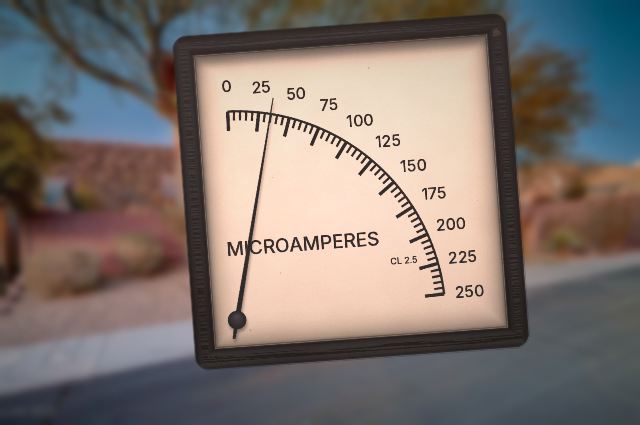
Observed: 35 µA
